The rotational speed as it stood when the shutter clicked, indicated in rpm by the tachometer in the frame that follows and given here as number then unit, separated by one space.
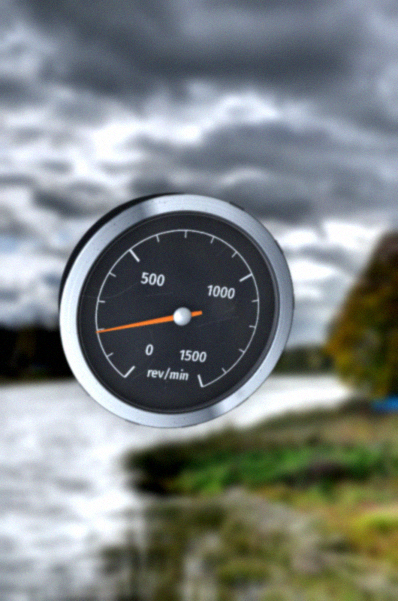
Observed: 200 rpm
